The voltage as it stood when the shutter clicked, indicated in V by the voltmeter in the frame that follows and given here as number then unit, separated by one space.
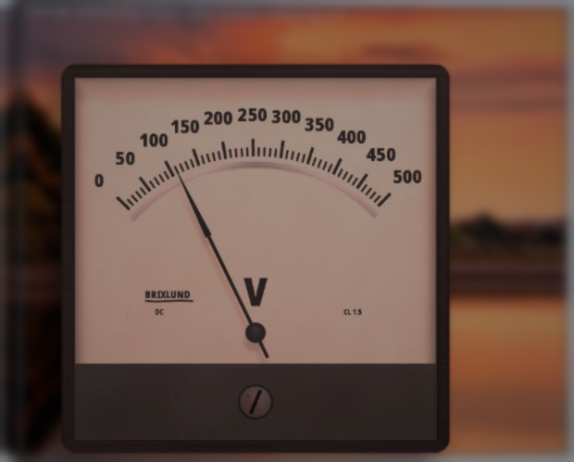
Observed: 110 V
